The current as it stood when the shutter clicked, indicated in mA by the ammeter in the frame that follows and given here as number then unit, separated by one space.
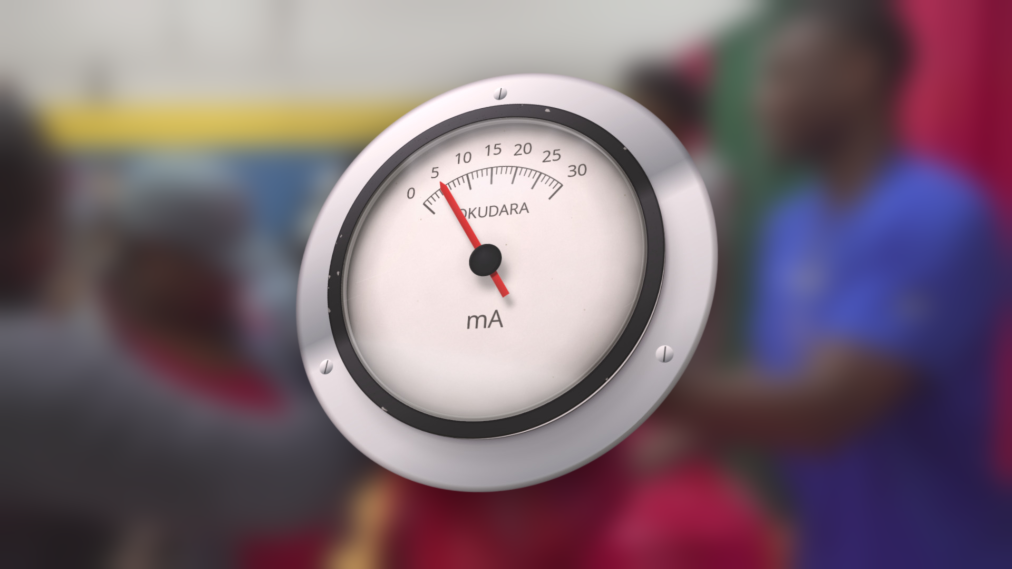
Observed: 5 mA
